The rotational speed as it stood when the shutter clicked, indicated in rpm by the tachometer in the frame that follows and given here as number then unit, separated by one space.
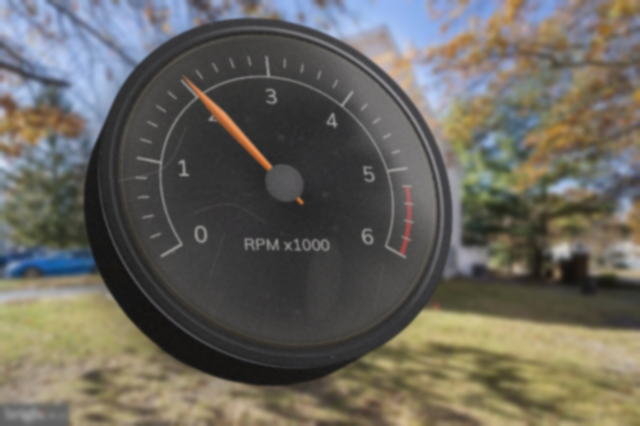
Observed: 2000 rpm
